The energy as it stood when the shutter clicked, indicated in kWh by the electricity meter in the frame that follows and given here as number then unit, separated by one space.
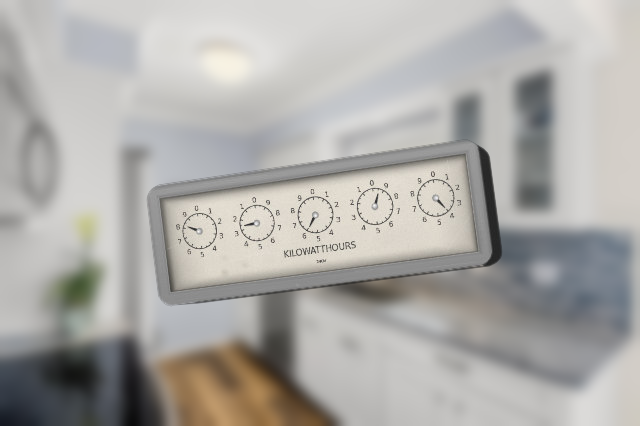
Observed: 82594 kWh
